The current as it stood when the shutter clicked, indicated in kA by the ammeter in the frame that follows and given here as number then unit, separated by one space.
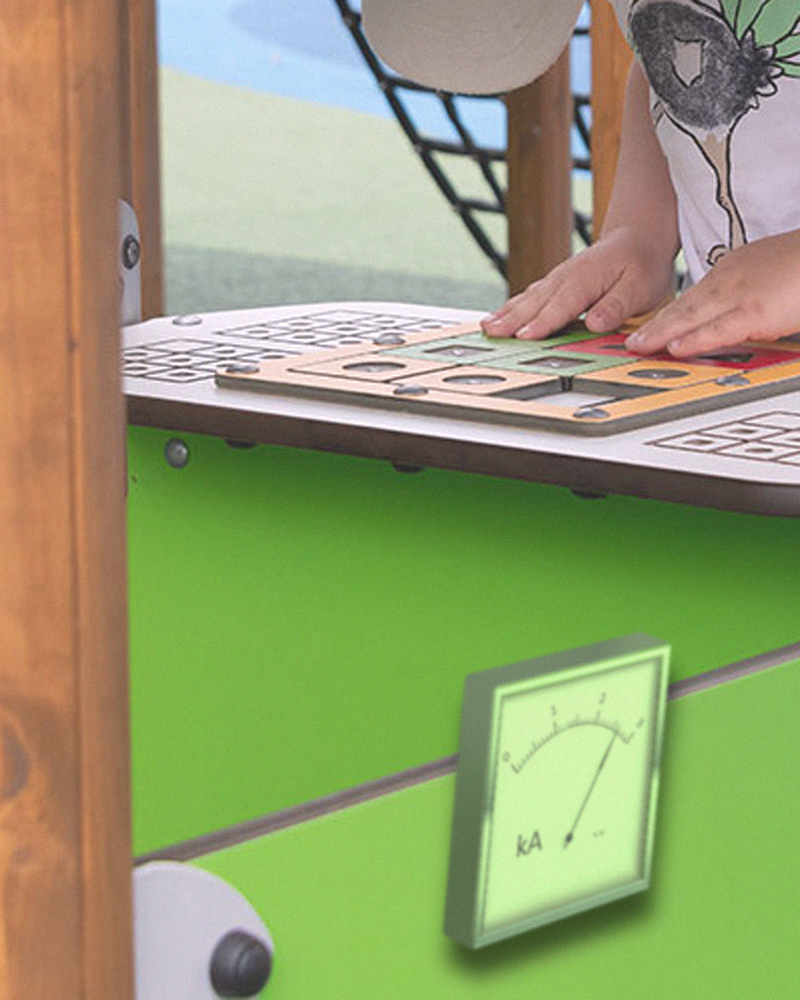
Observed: 2.5 kA
